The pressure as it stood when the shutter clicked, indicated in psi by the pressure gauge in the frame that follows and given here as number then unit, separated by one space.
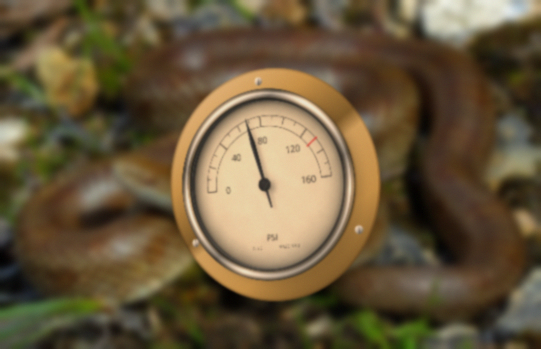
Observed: 70 psi
